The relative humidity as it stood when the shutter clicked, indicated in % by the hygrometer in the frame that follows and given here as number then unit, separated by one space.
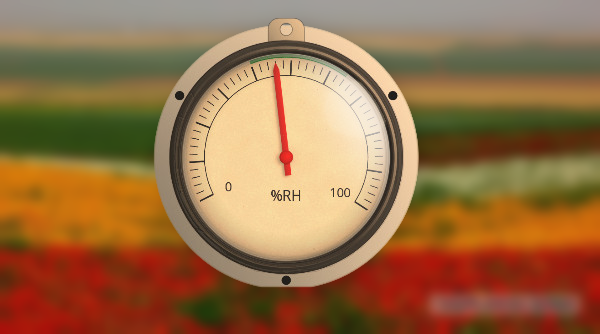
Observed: 46 %
